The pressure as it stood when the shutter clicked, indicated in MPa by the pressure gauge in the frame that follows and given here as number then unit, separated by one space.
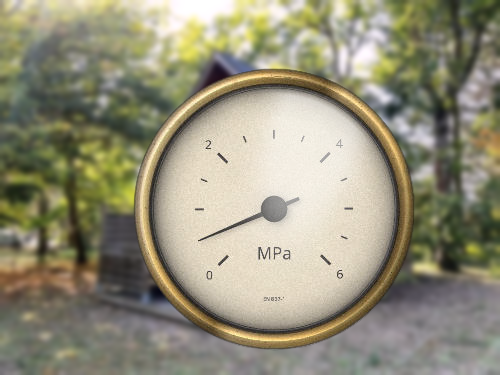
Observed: 0.5 MPa
